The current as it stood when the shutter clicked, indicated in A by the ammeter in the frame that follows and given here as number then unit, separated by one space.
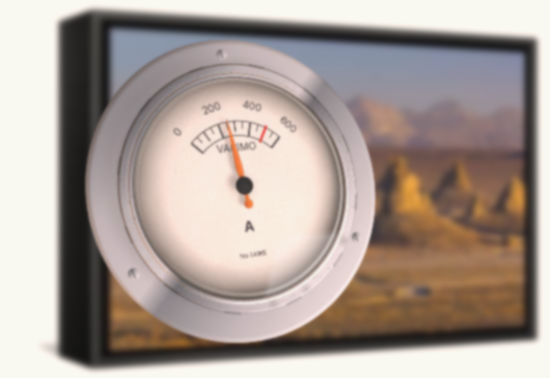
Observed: 250 A
